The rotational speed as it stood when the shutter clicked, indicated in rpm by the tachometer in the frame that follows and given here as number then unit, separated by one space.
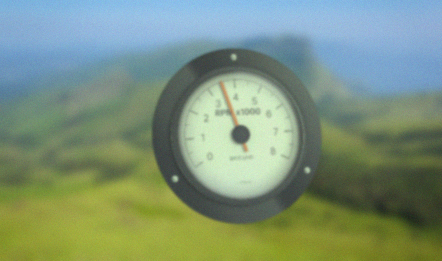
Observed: 3500 rpm
